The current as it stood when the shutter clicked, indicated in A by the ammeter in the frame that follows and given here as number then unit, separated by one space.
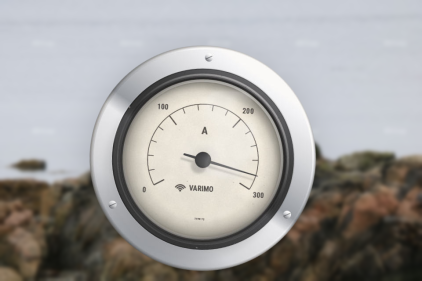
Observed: 280 A
